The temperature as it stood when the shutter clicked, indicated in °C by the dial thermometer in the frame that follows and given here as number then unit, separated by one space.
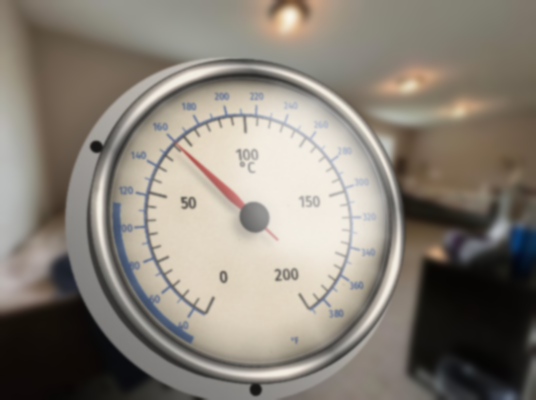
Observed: 70 °C
